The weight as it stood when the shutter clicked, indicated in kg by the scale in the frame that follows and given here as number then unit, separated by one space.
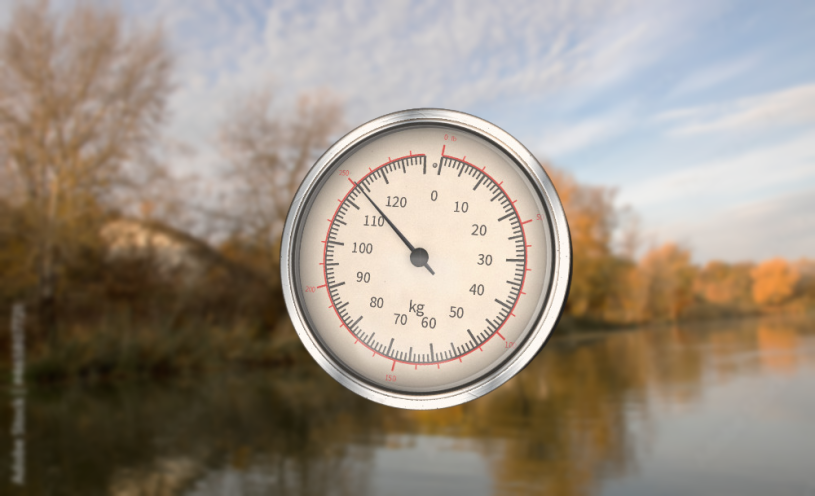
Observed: 114 kg
